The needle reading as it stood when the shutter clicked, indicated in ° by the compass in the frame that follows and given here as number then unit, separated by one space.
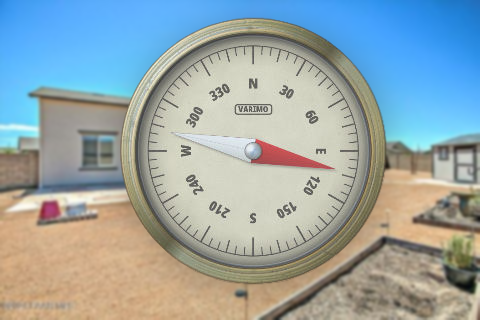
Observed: 102.5 °
